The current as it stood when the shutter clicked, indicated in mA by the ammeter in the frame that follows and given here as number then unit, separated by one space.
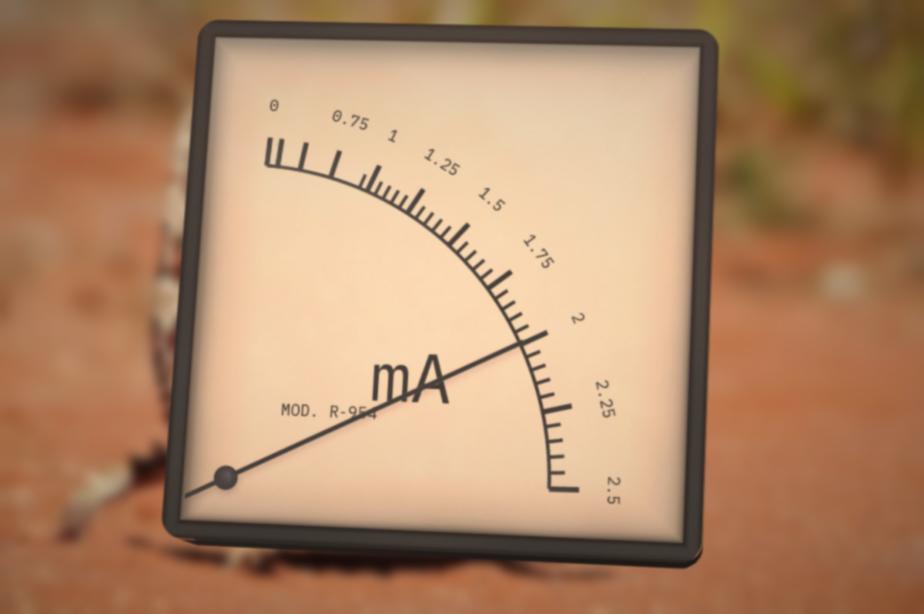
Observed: 2 mA
